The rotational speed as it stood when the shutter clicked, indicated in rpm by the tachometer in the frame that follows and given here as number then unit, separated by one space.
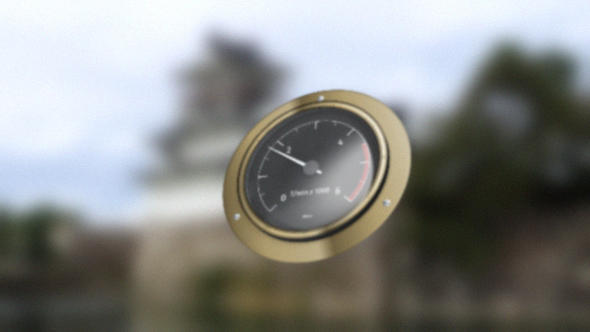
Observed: 1750 rpm
